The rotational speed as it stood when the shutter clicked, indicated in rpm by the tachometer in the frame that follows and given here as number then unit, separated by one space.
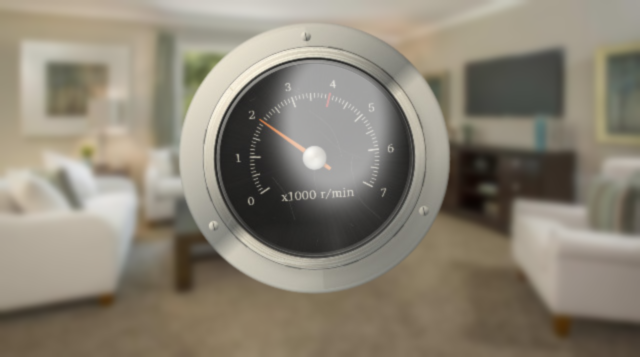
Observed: 2000 rpm
